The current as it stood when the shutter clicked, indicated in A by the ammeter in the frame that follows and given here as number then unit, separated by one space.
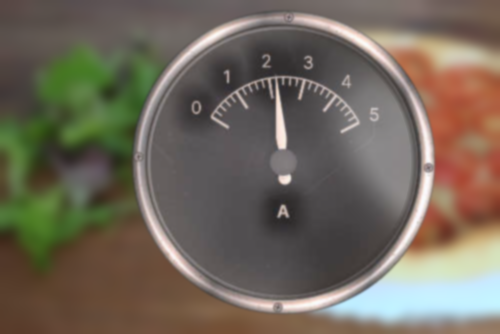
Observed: 2.2 A
